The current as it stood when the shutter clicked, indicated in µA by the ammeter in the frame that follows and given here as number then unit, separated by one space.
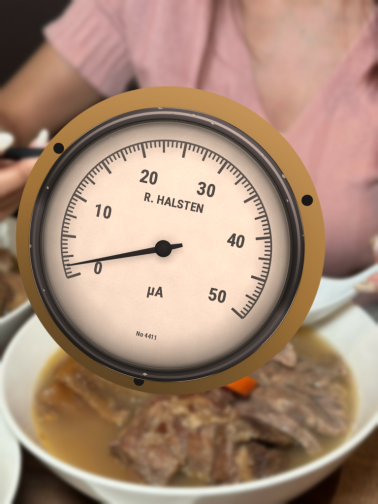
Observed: 1.5 µA
